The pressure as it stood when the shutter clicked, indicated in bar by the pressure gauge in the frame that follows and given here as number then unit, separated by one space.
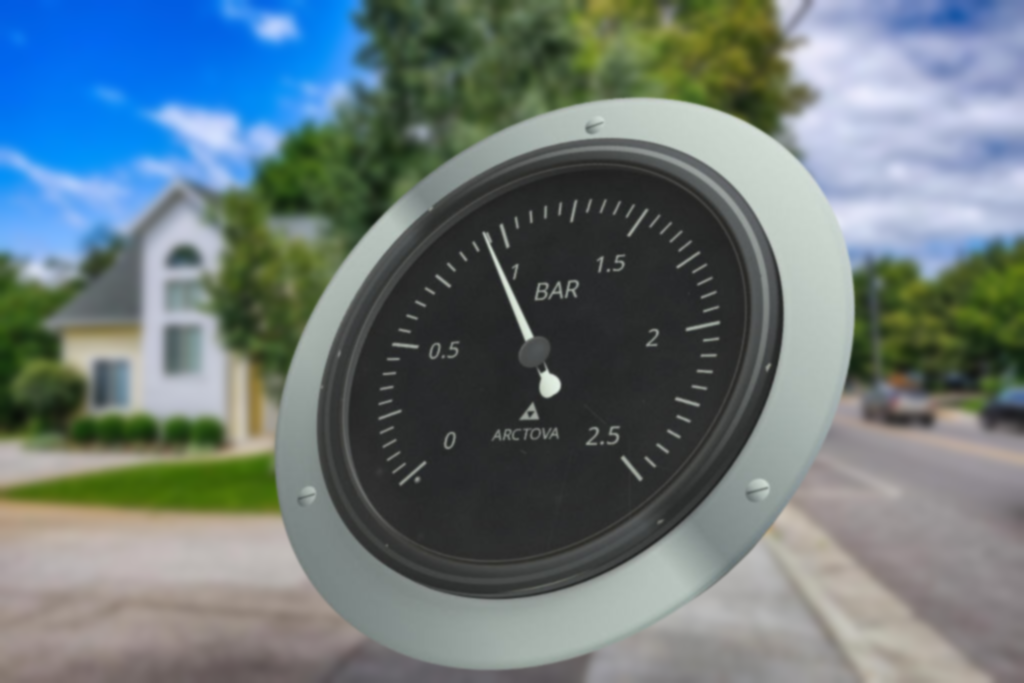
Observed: 0.95 bar
